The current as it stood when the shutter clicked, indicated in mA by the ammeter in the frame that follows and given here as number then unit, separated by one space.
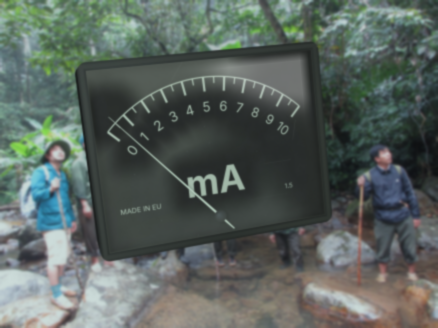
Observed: 0.5 mA
